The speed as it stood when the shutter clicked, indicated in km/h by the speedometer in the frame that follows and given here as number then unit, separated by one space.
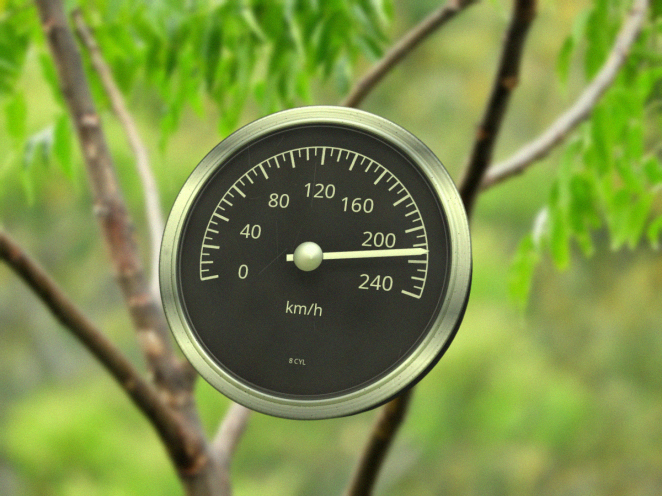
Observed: 215 km/h
